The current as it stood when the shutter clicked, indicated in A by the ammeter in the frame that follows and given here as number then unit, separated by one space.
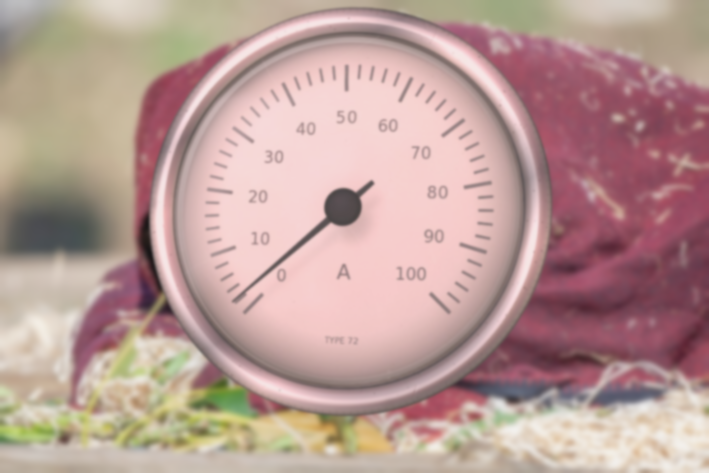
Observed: 2 A
